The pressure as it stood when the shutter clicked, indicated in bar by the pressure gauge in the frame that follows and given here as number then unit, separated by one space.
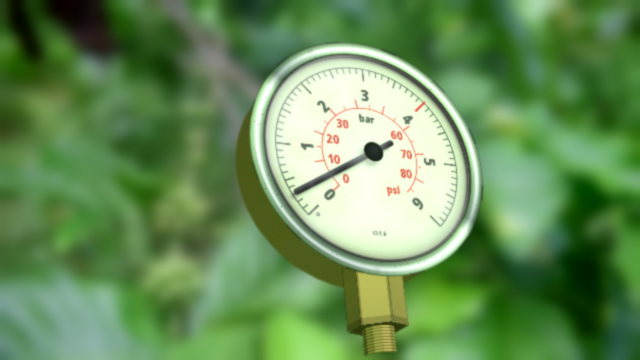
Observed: 0.3 bar
